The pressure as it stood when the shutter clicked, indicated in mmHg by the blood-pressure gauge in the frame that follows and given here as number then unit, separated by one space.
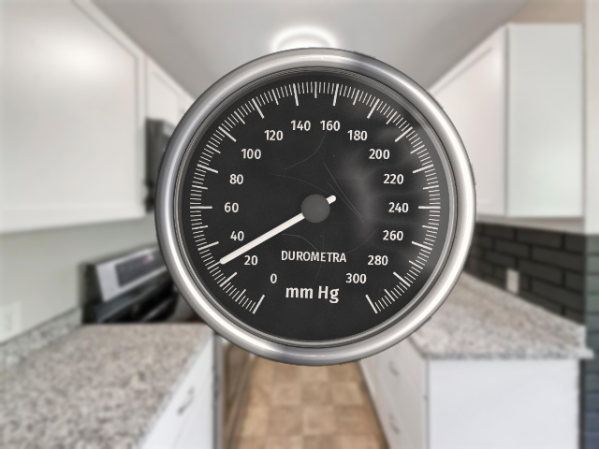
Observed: 30 mmHg
